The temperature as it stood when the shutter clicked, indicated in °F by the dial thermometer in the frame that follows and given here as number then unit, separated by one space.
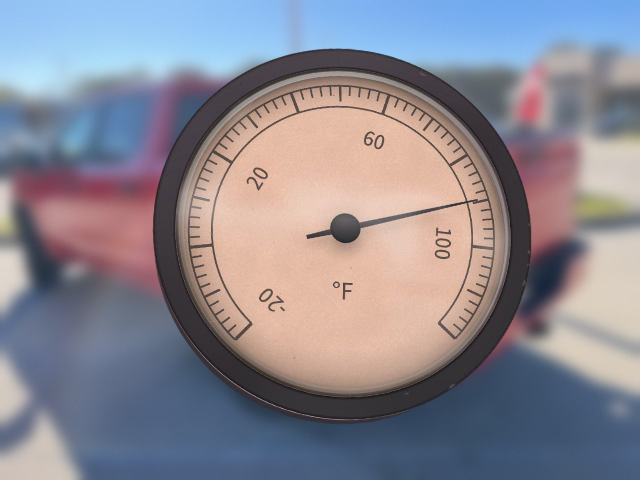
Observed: 90 °F
